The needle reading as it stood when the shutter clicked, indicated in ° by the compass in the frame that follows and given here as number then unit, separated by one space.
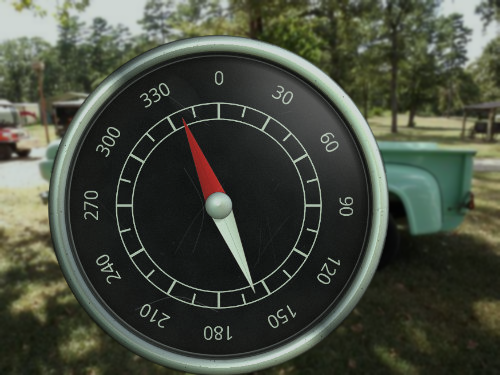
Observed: 337.5 °
